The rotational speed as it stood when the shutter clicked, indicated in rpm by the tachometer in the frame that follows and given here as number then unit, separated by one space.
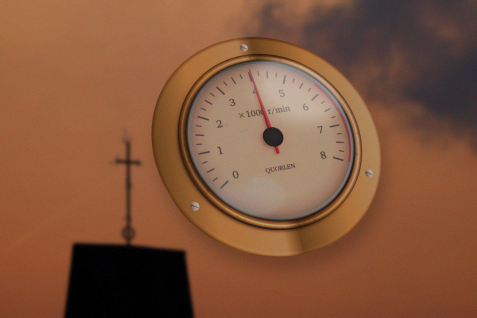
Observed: 4000 rpm
